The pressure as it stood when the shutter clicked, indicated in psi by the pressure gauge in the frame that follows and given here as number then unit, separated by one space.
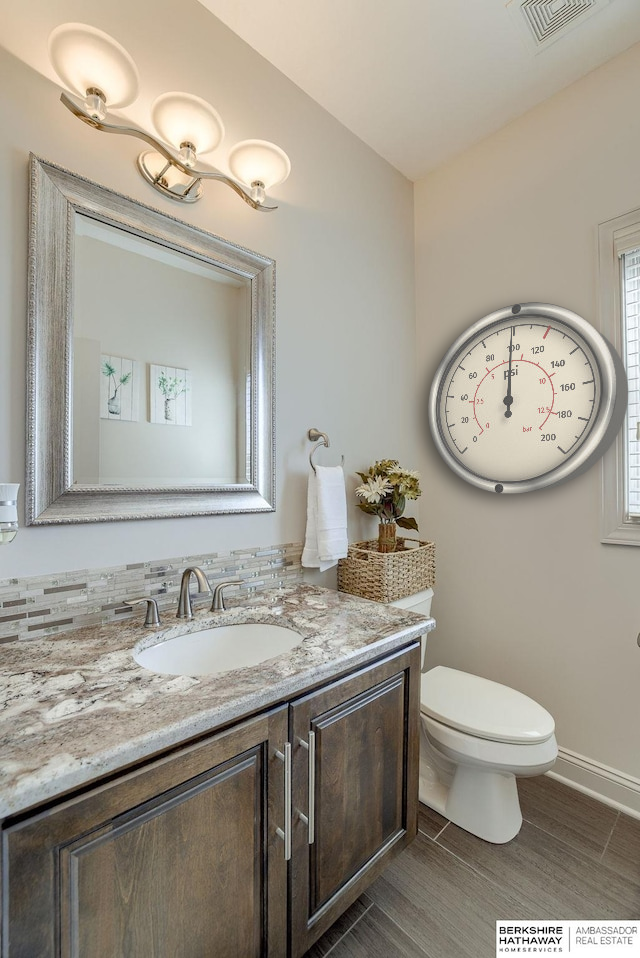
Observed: 100 psi
